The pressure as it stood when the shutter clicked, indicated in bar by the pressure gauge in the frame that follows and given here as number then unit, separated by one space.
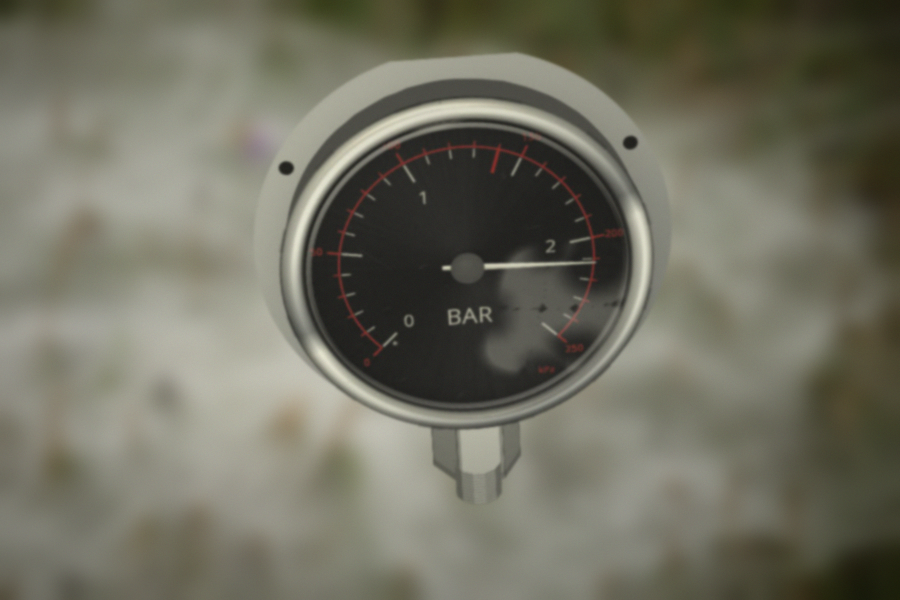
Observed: 2.1 bar
